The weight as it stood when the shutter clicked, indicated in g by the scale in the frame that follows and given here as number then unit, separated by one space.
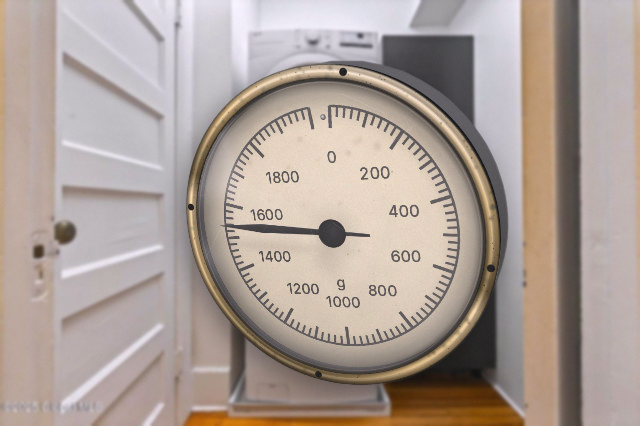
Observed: 1540 g
